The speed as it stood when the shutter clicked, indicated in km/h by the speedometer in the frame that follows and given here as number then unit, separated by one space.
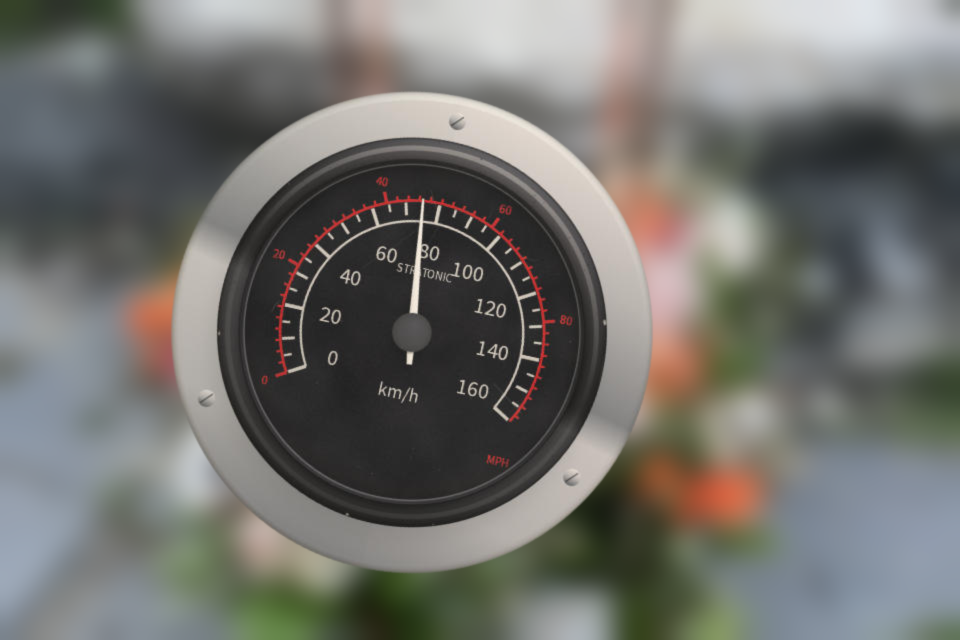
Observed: 75 km/h
